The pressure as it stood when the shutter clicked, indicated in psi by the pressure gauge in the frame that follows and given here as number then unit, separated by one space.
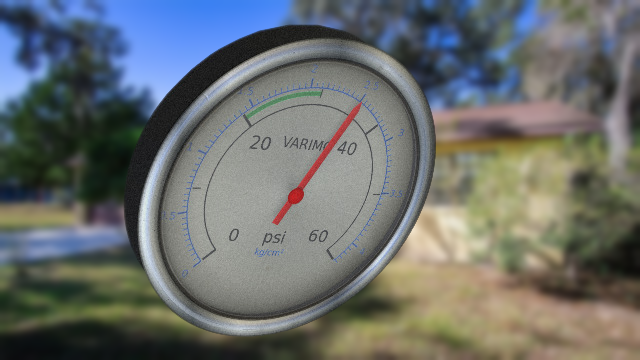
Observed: 35 psi
